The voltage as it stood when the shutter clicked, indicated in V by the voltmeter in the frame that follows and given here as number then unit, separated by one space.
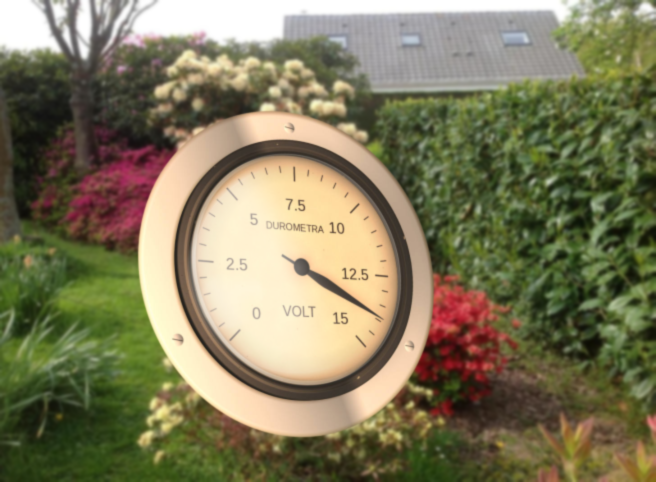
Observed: 14 V
